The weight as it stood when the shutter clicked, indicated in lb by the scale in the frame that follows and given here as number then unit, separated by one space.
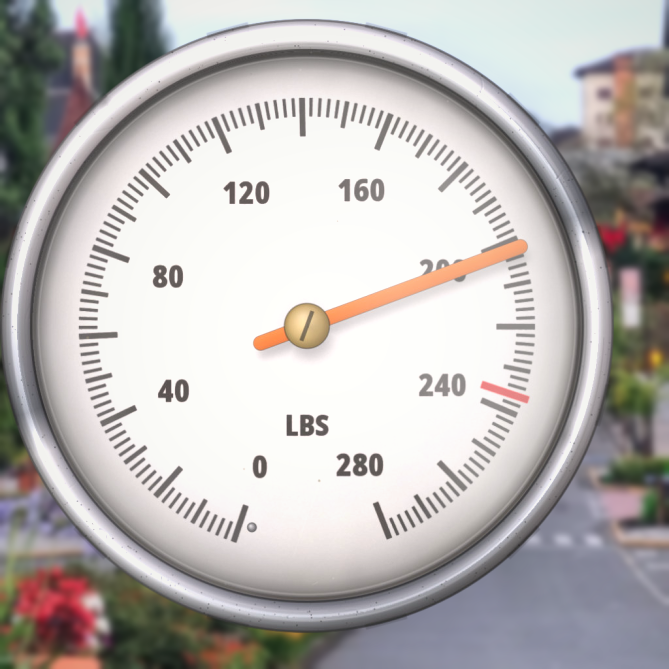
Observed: 202 lb
